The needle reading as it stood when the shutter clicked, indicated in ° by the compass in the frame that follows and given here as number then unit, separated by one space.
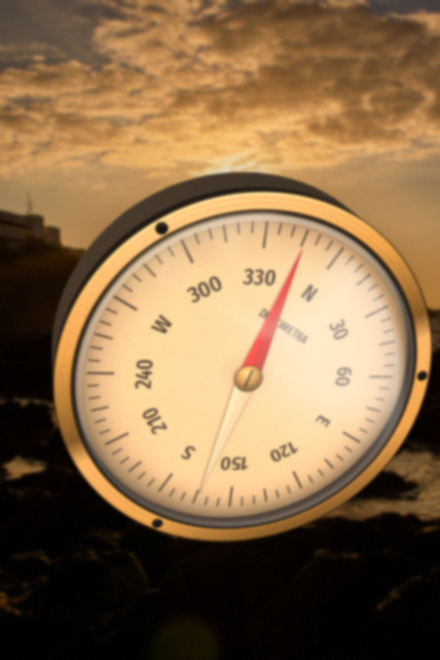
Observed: 345 °
